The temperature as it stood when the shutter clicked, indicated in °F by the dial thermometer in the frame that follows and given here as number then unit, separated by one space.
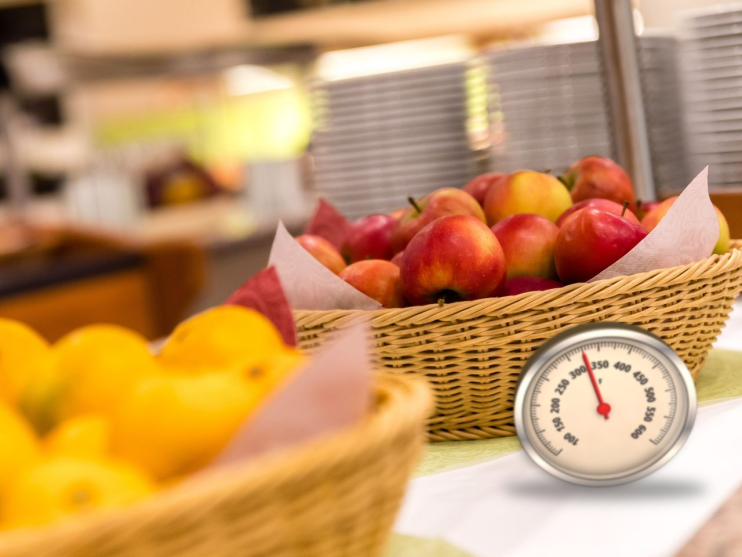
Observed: 325 °F
